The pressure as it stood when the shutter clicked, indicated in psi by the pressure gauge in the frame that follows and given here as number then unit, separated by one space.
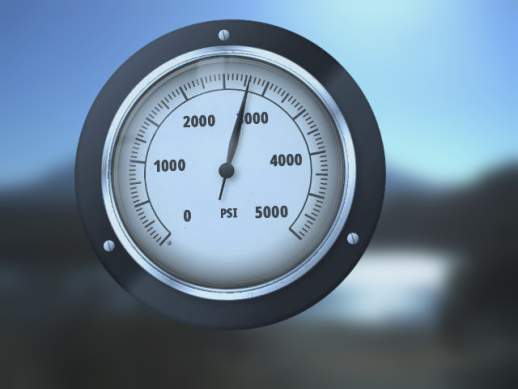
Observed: 2800 psi
